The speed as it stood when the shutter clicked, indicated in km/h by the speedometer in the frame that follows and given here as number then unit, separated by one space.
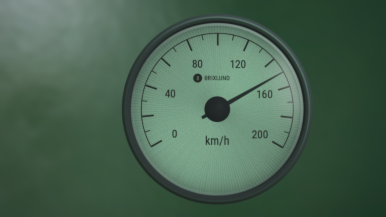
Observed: 150 km/h
